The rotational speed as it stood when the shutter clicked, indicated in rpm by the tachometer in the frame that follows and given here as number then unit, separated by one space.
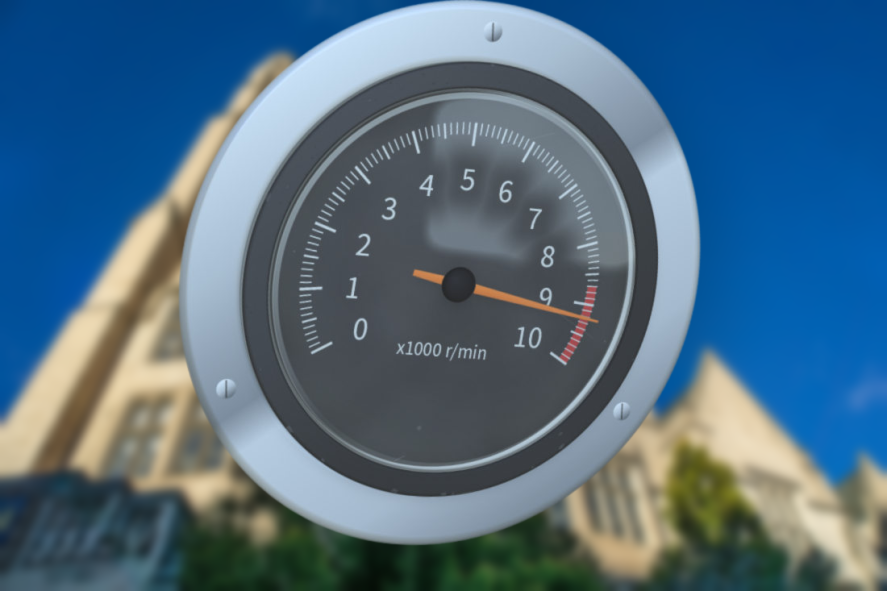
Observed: 9200 rpm
